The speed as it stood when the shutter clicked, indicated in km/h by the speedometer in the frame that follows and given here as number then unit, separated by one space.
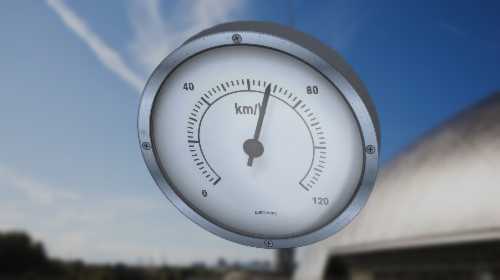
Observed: 68 km/h
